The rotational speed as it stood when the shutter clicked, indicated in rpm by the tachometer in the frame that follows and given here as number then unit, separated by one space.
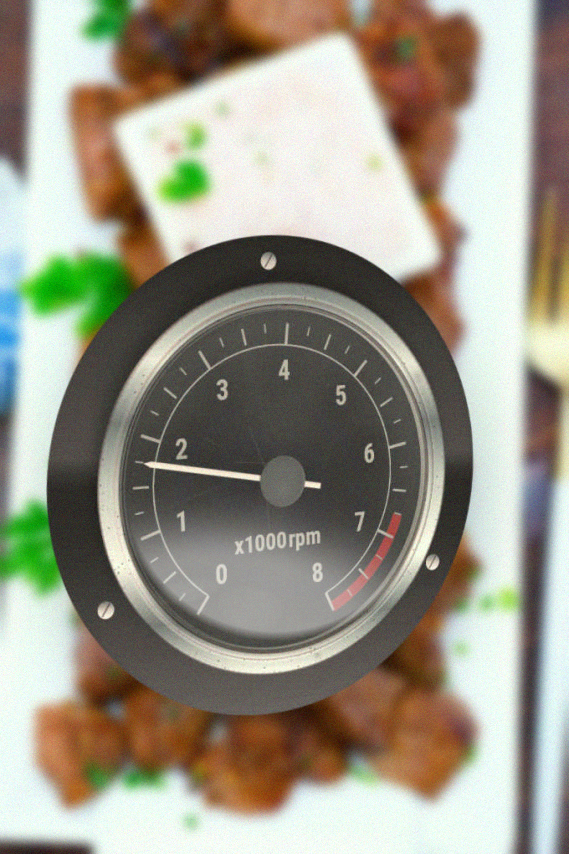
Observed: 1750 rpm
